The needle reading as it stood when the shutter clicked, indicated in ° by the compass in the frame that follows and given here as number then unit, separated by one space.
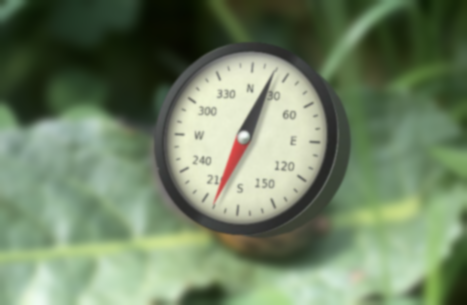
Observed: 200 °
